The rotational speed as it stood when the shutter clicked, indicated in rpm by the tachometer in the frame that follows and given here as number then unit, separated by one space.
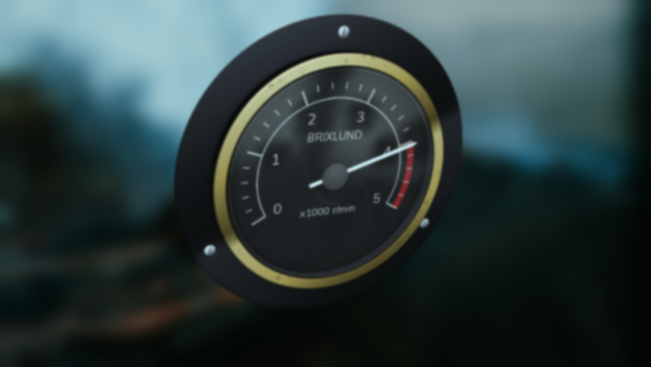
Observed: 4000 rpm
